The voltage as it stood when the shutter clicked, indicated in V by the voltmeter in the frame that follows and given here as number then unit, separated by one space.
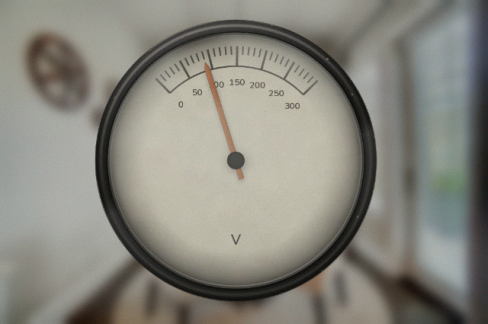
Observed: 90 V
